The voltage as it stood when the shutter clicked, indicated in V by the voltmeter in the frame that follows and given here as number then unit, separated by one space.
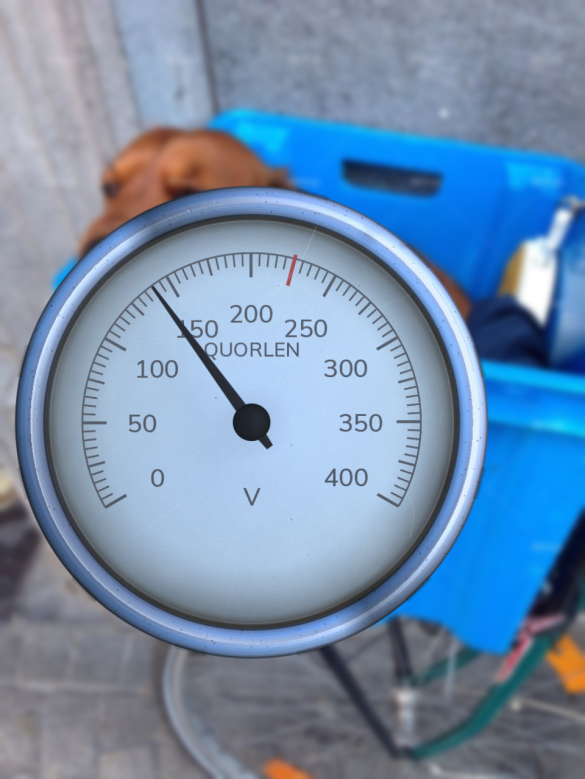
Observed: 140 V
